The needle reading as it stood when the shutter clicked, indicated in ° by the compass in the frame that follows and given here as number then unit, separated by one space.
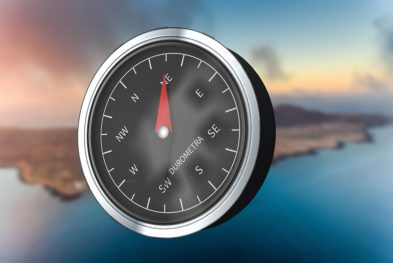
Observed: 45 °
